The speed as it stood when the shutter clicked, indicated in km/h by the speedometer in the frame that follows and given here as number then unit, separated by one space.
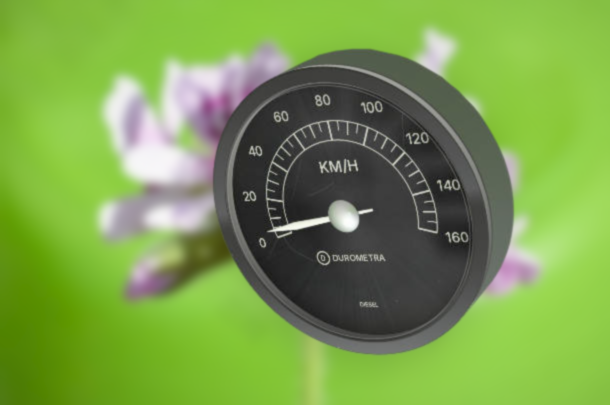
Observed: 5 km/h
